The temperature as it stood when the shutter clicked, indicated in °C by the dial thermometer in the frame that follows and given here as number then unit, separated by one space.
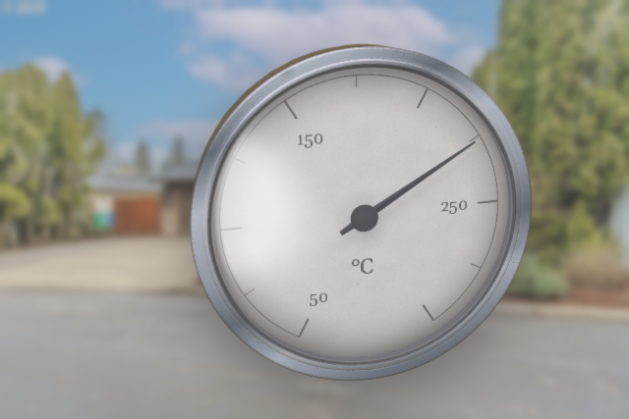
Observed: 225 °C
